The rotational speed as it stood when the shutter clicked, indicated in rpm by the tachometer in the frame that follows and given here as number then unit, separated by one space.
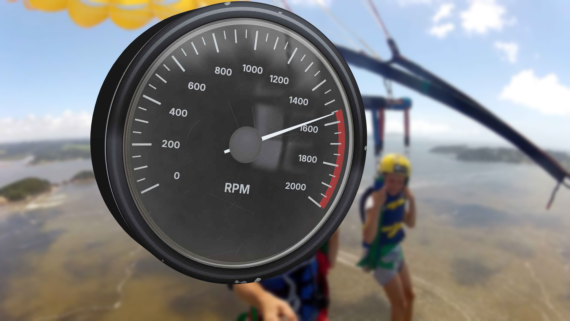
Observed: 1550 rpm
